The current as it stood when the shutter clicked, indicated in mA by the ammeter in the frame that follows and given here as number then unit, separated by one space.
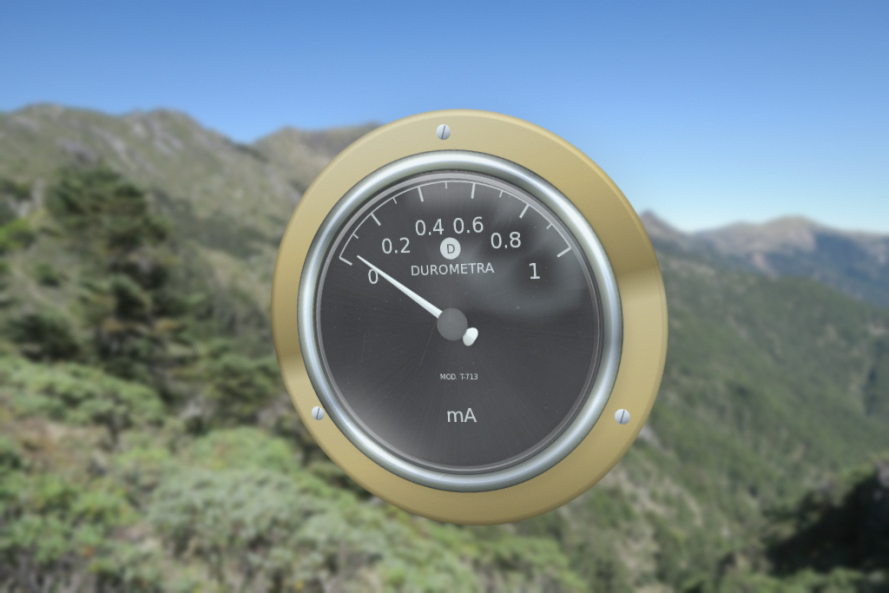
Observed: 0.05 mA
